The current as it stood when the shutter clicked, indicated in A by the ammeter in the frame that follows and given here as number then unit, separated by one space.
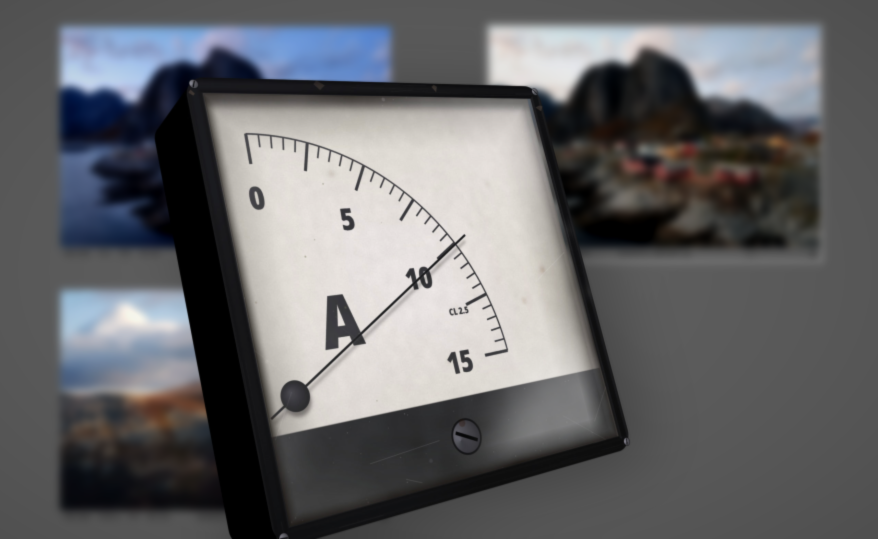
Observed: 10 A
